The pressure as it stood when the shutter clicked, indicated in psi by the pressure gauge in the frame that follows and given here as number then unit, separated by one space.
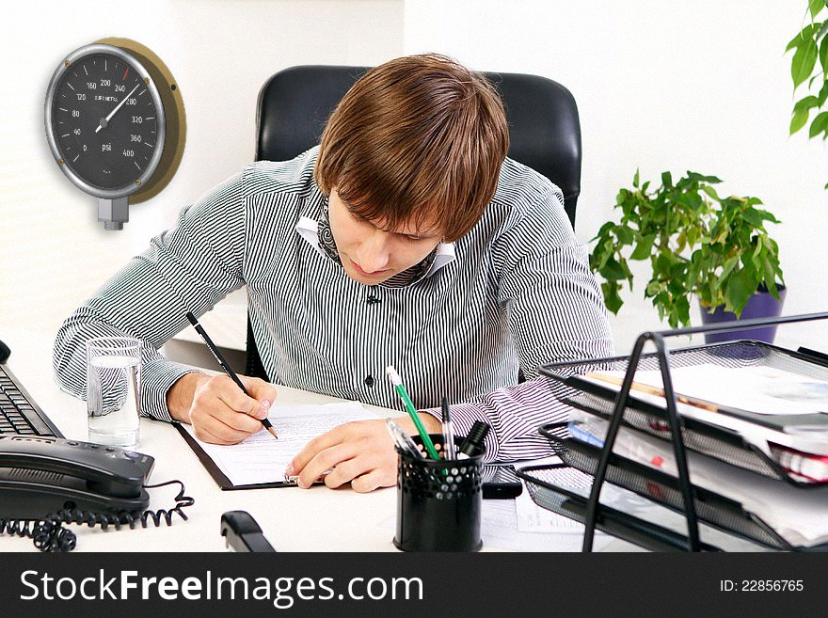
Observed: 270 psi
